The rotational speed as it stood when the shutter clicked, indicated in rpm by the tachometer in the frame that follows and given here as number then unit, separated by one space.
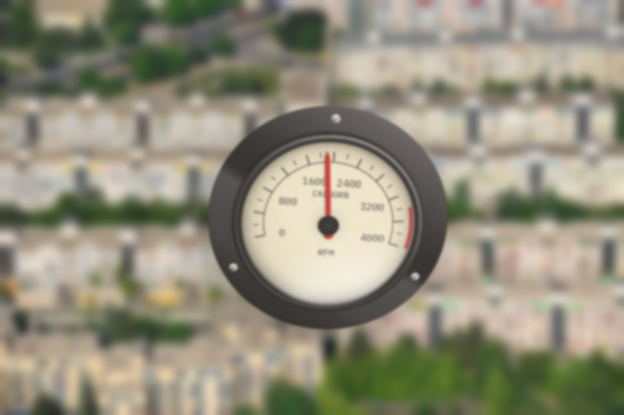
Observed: 1900 rpm
